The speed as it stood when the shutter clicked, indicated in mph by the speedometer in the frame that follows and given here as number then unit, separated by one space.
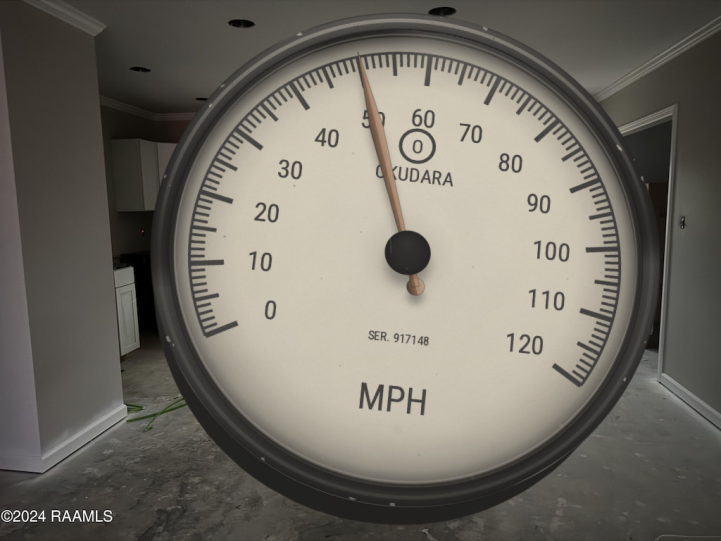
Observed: 50 mph
